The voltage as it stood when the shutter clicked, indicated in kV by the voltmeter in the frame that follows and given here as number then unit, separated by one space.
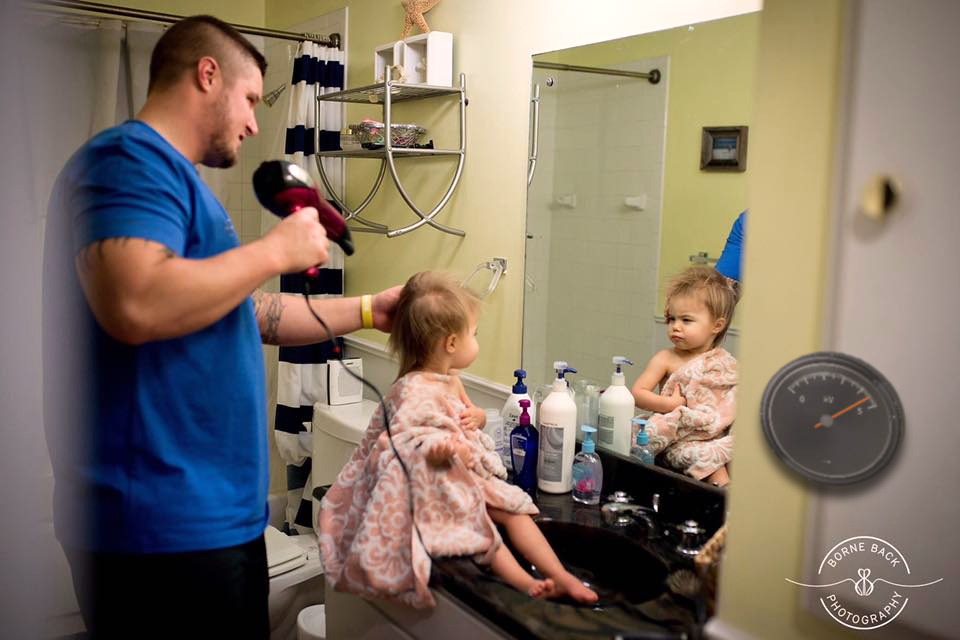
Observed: 4.5 kV
